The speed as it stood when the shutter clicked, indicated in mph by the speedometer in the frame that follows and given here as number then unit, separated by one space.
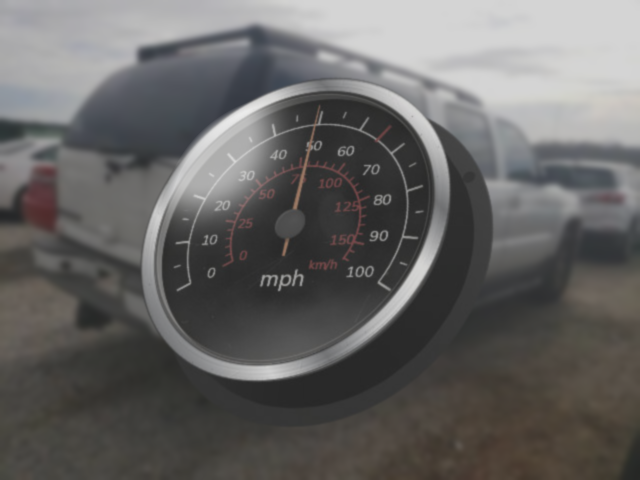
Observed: 50 mph
